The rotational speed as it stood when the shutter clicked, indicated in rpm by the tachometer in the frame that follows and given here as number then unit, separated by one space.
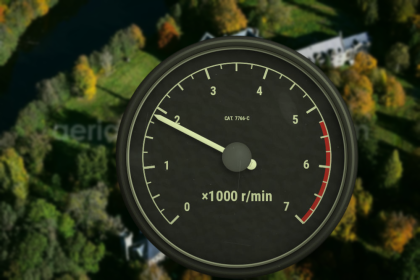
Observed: 1875 rpm
